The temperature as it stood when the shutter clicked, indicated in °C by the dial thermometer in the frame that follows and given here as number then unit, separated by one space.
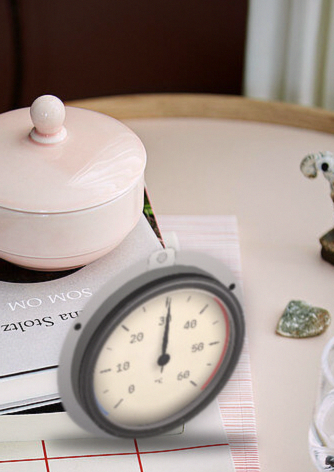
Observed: 30 °C
